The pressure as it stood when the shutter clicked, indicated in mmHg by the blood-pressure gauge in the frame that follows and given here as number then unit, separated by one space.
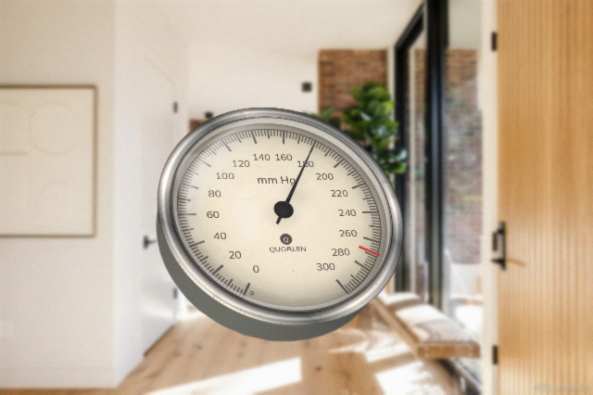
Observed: 180 mmHg
